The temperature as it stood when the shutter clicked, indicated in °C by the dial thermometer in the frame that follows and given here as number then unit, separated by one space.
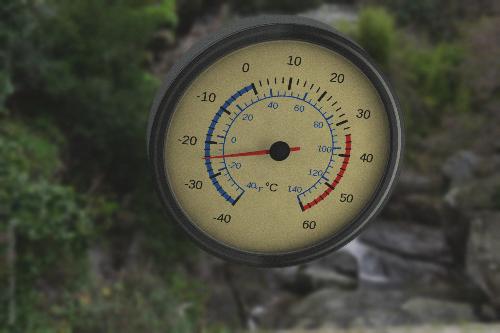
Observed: -24 °C
